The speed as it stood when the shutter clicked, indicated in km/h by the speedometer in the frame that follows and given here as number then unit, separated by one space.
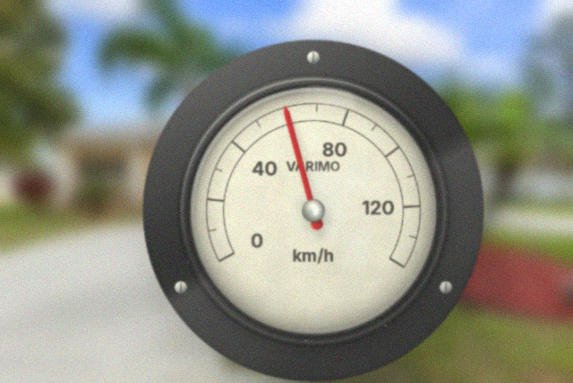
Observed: 60 km/h
